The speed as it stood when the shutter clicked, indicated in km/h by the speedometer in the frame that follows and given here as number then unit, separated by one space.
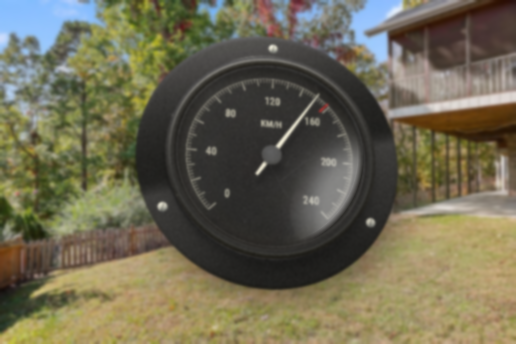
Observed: 150 km/h
